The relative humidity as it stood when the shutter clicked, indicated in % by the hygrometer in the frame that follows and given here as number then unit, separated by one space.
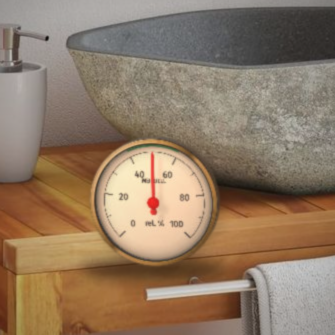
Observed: 50 %
